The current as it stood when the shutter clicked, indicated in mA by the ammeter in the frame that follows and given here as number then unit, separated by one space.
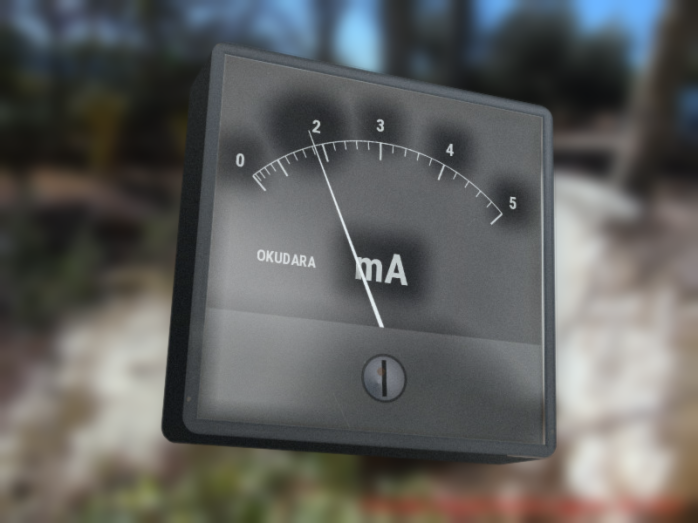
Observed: 1.8 mA
